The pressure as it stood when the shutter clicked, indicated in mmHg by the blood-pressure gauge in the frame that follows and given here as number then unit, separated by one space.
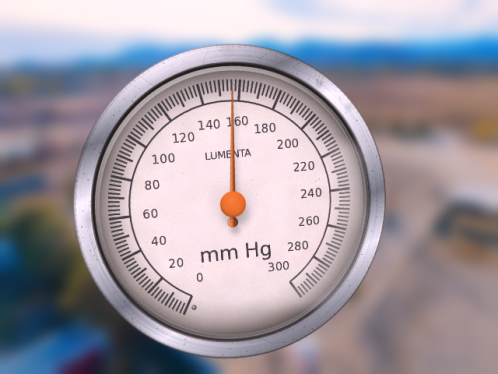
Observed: 156 mmHg
